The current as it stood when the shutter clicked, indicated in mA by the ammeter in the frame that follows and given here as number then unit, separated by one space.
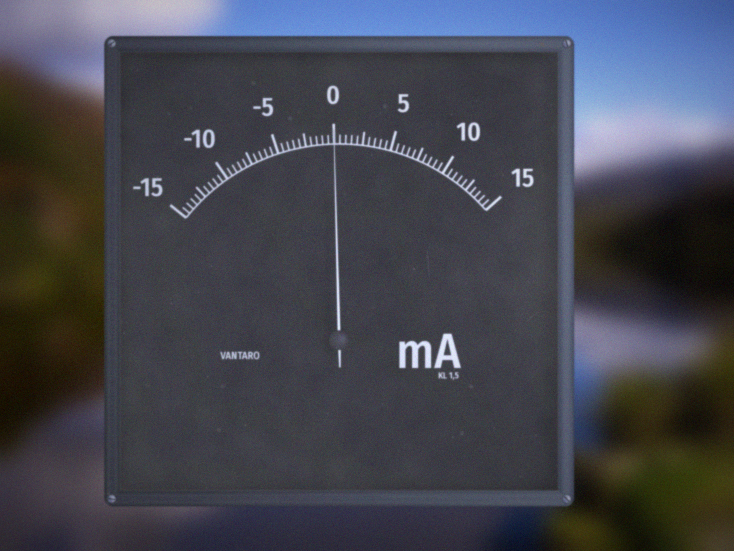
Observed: 0 mA
